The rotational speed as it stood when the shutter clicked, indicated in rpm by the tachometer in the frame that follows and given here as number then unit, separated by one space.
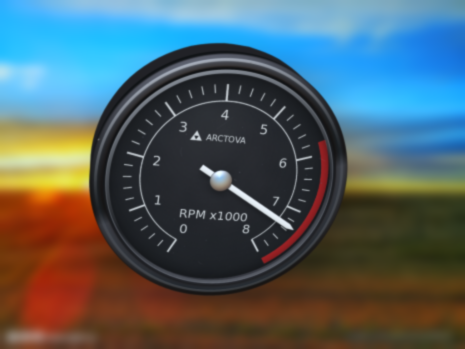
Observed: 7300 rpm
